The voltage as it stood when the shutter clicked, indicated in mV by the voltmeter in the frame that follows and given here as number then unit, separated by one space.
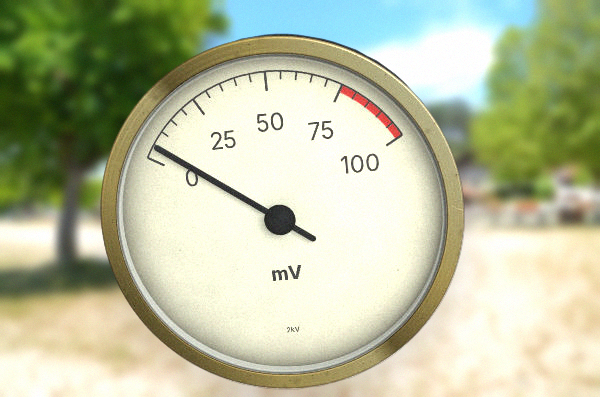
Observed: 5 mV
